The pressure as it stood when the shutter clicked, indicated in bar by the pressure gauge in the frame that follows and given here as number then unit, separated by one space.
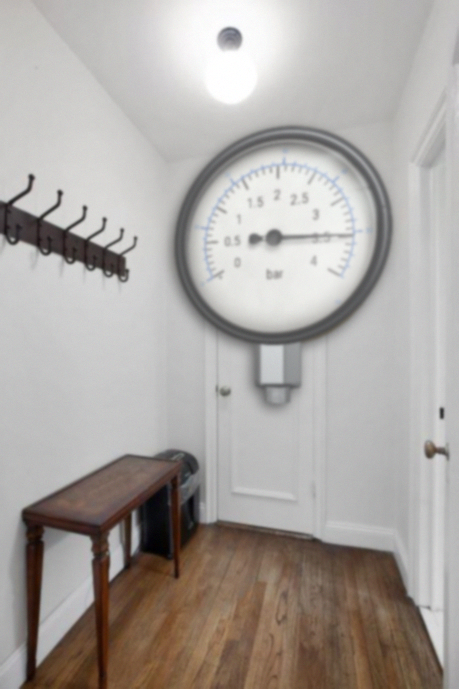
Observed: 3.5 bar
